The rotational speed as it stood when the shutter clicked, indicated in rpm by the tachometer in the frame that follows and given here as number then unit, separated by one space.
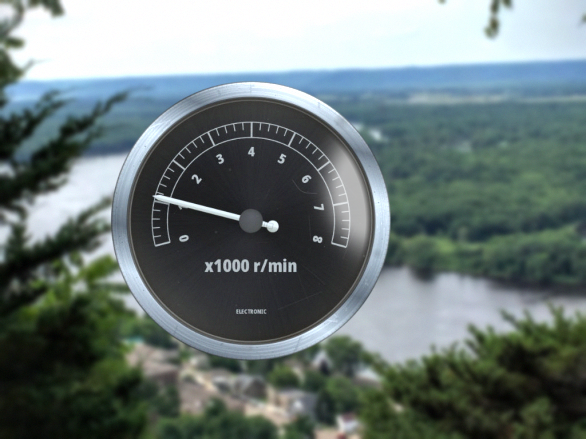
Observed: 1100 rpm
